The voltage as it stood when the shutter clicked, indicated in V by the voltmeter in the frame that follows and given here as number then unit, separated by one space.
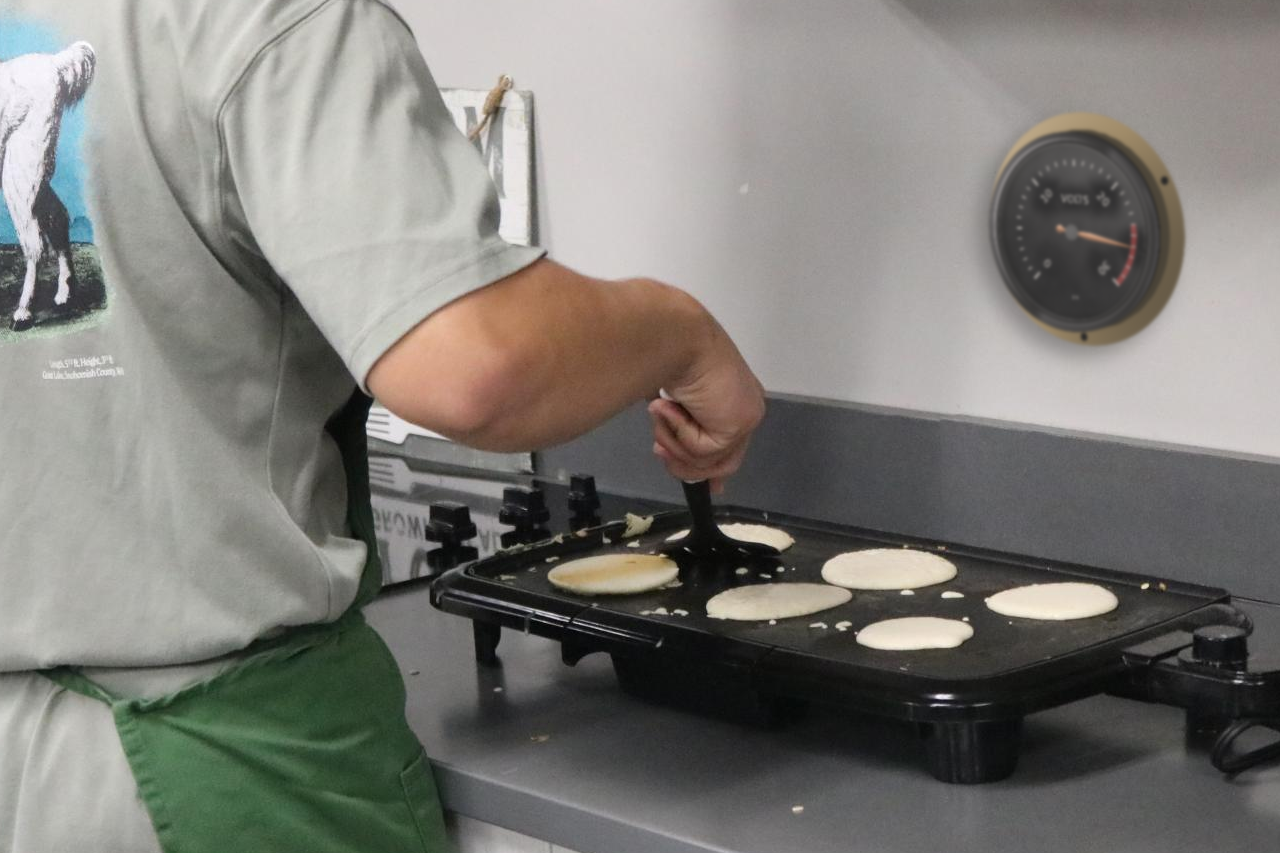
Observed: 26 V
